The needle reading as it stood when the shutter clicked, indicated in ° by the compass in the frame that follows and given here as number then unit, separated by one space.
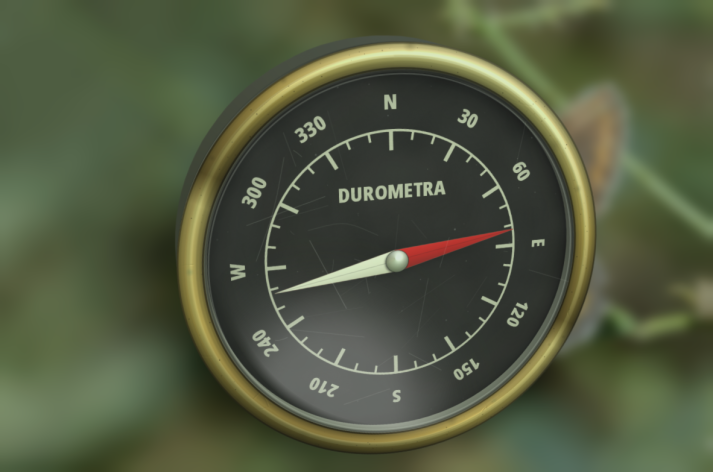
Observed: 80 °
